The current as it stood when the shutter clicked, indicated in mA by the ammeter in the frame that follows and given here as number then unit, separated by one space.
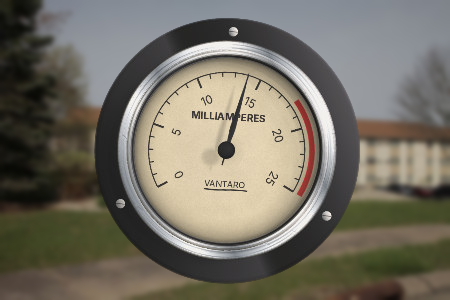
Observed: 14 mA
